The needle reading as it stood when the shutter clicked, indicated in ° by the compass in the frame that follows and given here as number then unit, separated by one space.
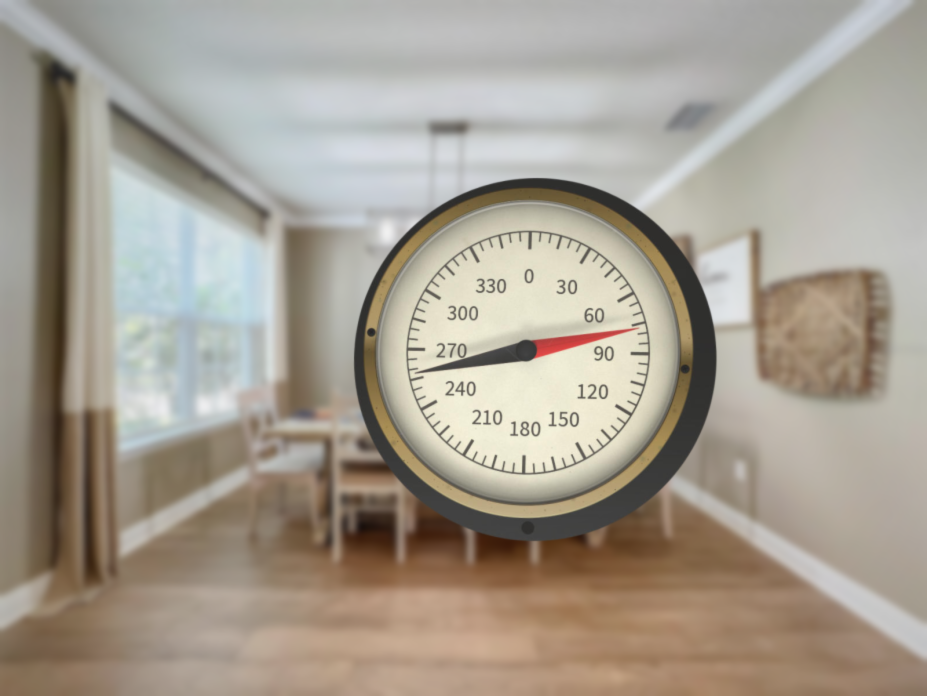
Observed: 77.5 °
